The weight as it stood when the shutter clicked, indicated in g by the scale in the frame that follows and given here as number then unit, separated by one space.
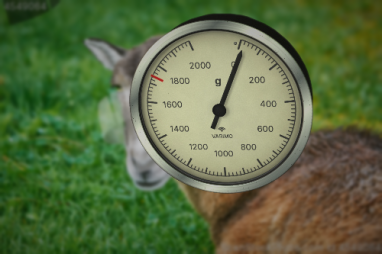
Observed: 20 g
